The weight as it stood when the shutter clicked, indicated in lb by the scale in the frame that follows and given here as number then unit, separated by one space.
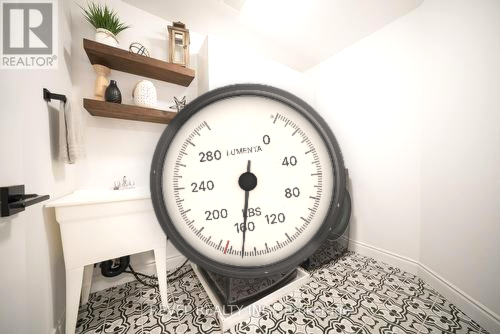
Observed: 160 lb
